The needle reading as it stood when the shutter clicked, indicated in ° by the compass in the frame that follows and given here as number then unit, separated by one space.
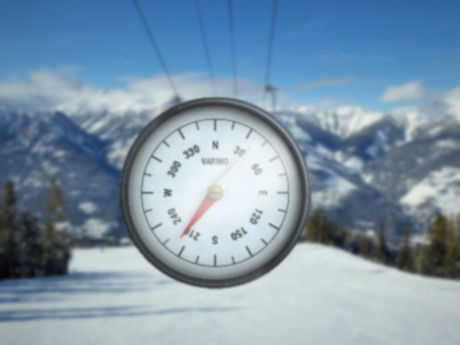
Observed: 217.5 °
